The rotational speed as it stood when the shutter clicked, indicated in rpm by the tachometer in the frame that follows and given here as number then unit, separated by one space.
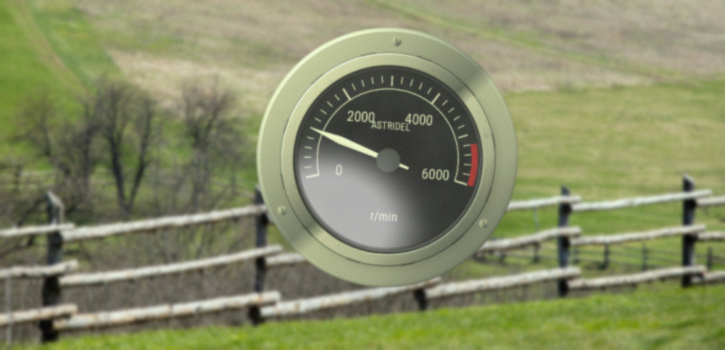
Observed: 1000 rpm
